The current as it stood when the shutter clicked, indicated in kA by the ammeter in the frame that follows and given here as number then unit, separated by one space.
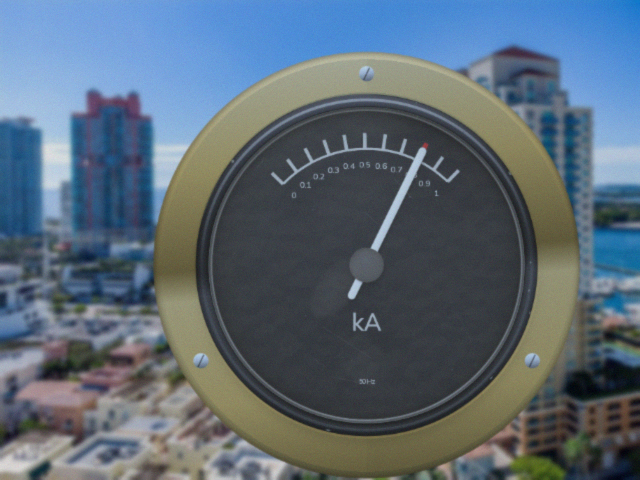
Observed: 0.8 kA
